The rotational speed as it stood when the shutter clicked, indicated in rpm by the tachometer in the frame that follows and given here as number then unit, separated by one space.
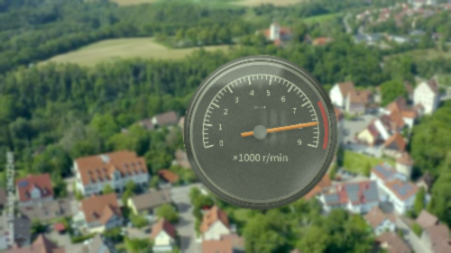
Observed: 8000 rpm
